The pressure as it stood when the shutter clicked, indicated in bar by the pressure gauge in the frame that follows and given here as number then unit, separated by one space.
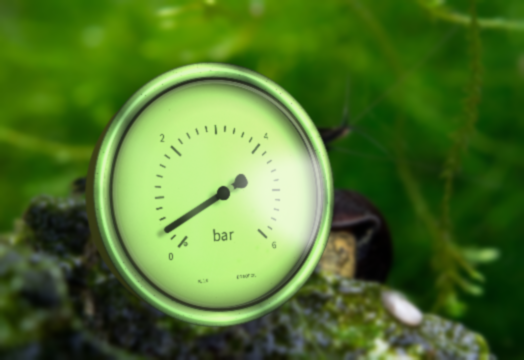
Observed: 0.4 bar
